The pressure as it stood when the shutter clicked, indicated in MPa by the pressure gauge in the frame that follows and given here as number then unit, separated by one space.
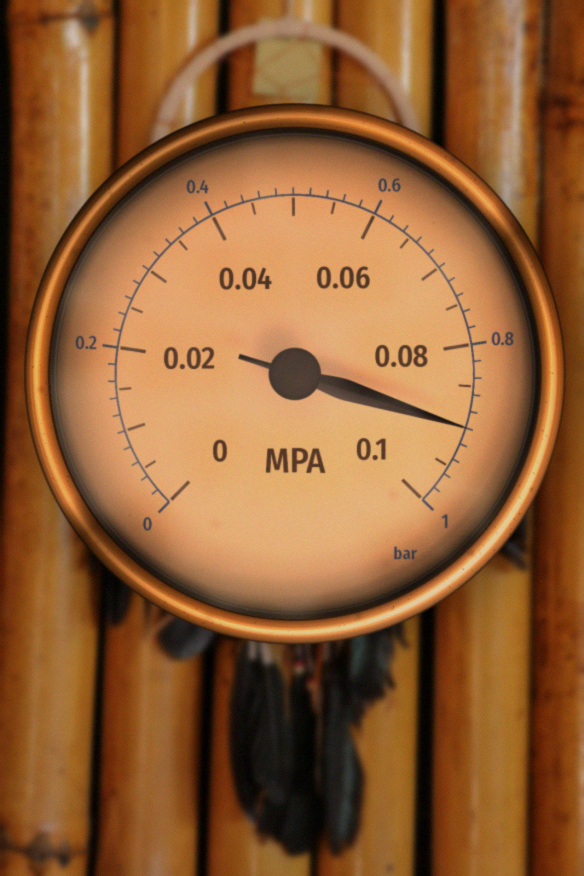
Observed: 0.09 MPa
